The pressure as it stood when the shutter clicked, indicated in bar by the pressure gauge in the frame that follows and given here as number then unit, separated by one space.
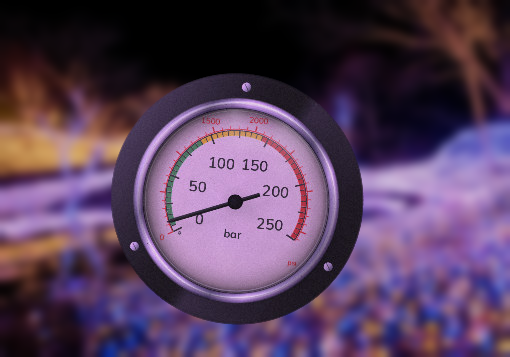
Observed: 10 bar
